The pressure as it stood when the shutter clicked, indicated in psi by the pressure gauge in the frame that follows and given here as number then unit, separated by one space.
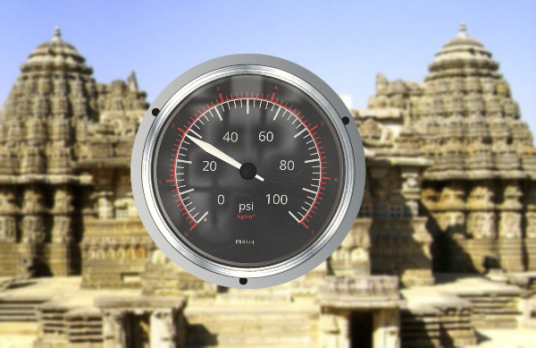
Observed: 28 psi
